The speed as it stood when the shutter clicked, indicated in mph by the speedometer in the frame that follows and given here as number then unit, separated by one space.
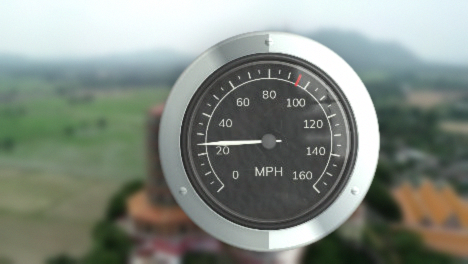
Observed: 25 mph
